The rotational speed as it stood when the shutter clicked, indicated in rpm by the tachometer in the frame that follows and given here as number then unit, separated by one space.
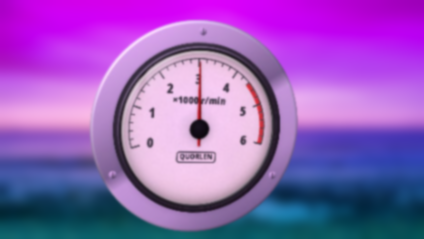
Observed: 3000 rpm
